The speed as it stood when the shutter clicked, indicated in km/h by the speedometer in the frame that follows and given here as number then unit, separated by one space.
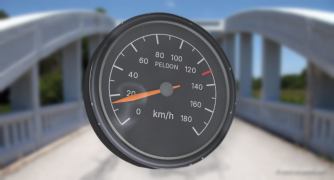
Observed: 15 km/h
